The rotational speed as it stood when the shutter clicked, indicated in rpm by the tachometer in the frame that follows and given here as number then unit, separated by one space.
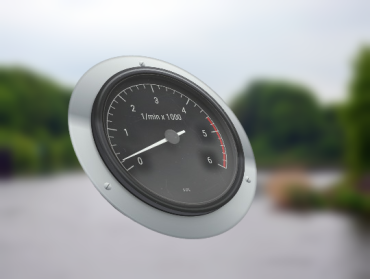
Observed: 200 rpm
